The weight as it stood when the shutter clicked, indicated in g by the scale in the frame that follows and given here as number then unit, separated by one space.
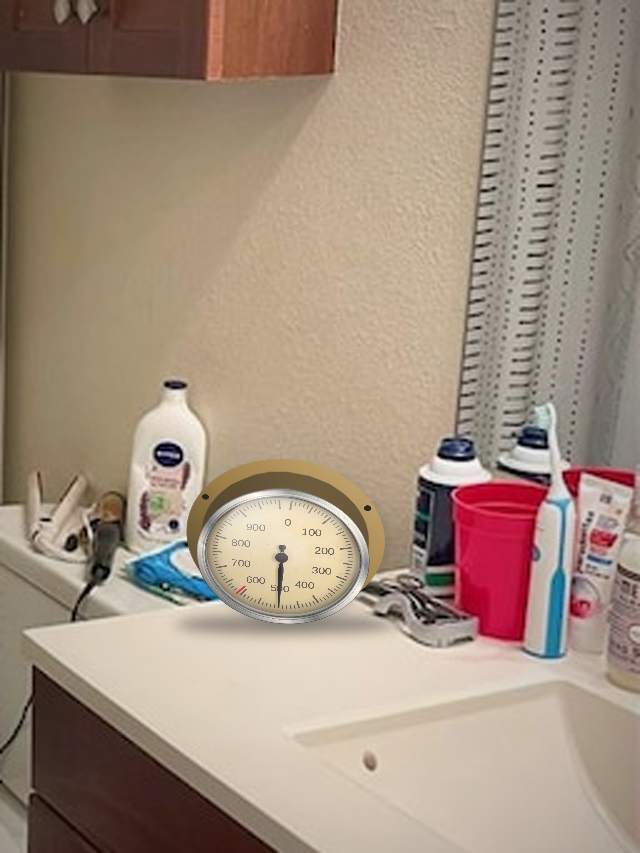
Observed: 500 g
